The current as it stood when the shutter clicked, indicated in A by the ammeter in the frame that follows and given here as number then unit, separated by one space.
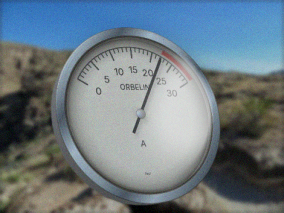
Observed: 22 A
